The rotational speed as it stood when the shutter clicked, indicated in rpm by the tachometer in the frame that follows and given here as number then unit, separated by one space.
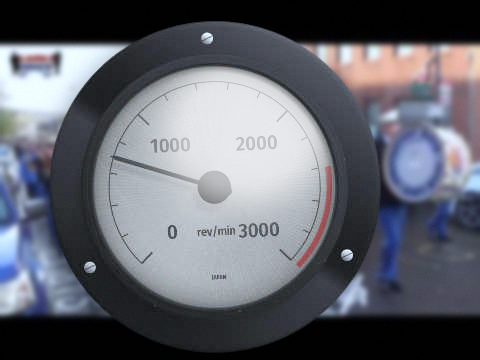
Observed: 700 rpm
